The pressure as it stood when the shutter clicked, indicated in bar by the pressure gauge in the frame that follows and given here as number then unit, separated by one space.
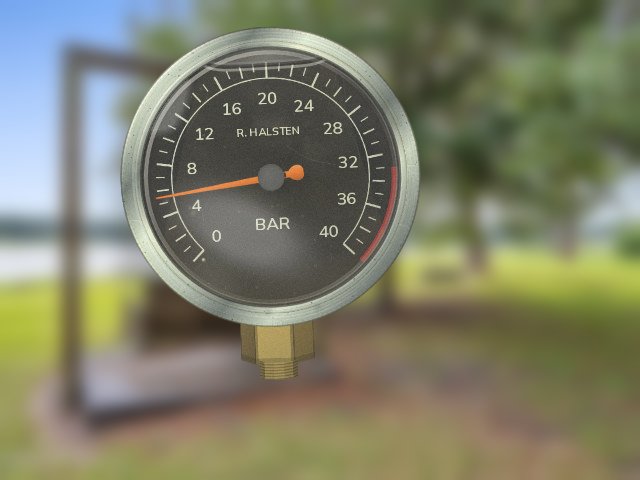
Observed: 5.5 bar
